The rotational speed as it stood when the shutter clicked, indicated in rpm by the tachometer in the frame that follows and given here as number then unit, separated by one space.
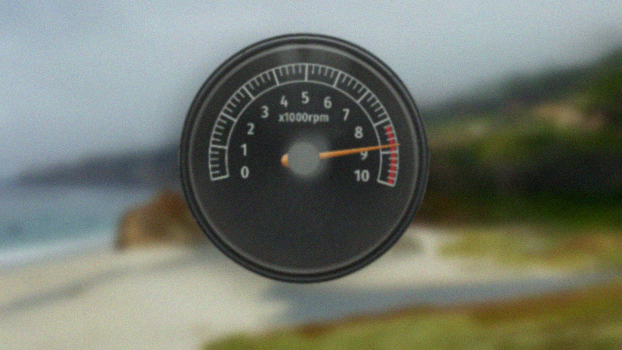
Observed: 8800 rpm
